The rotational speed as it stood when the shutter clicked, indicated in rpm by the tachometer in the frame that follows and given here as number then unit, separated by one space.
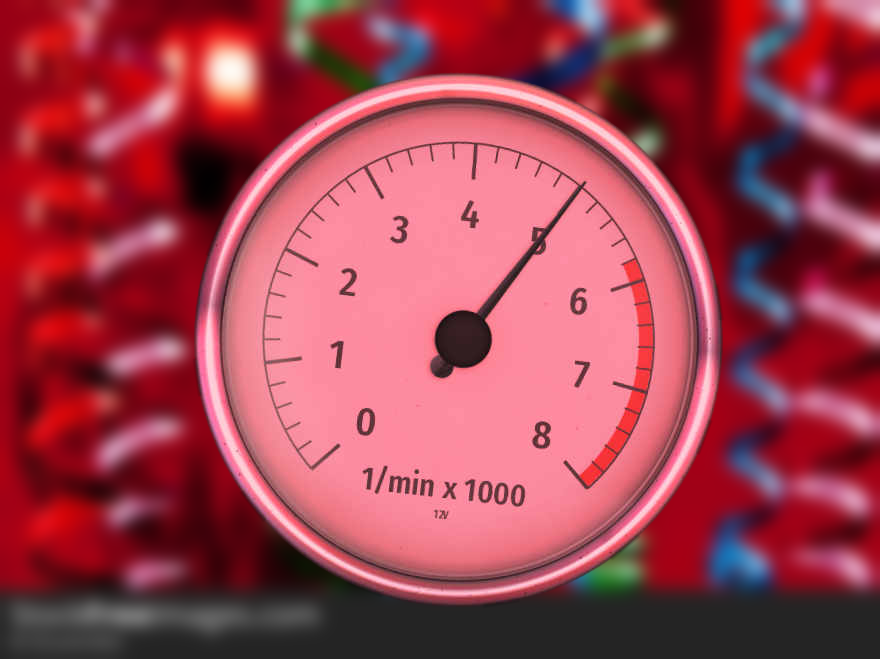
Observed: 5000 rpm
